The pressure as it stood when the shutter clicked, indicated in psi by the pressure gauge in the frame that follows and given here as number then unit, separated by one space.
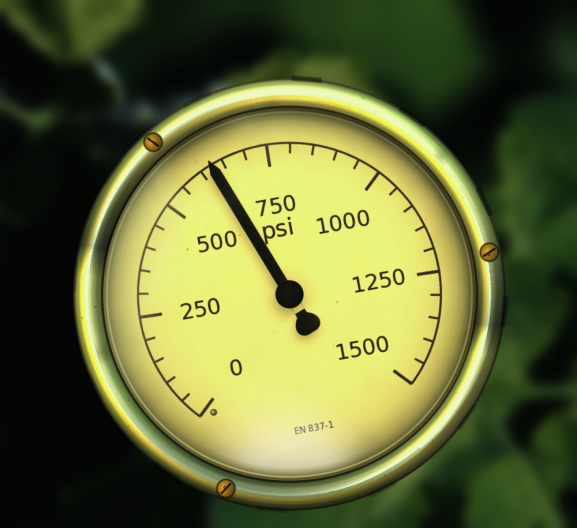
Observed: 625 psi
